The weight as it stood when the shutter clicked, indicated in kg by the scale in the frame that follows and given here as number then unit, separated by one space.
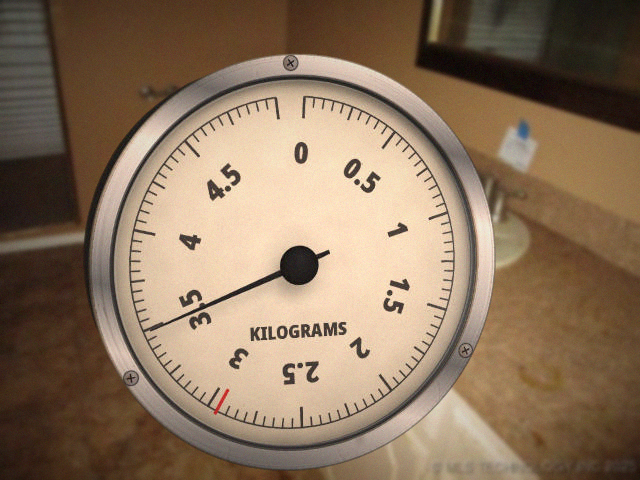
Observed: 3.5 kg
